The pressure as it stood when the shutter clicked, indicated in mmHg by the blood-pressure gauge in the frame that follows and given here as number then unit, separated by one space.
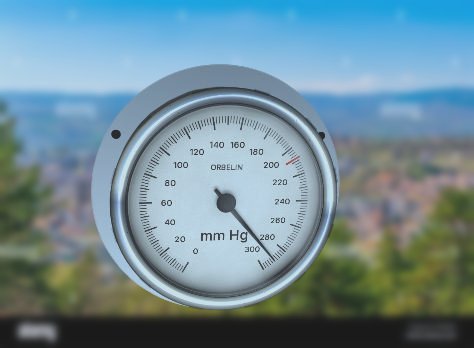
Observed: 290 mmHg
